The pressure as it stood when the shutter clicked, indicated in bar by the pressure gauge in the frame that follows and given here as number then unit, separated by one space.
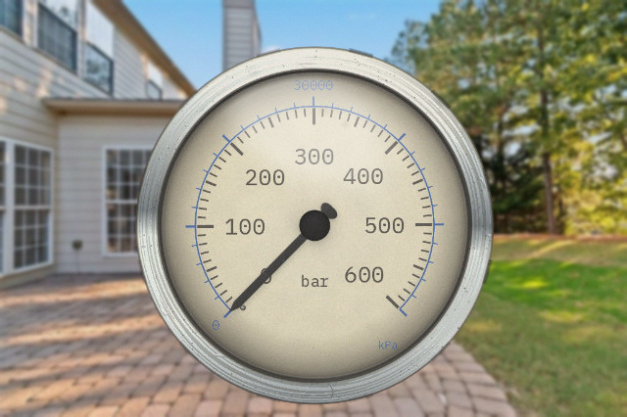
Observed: 0 bar
